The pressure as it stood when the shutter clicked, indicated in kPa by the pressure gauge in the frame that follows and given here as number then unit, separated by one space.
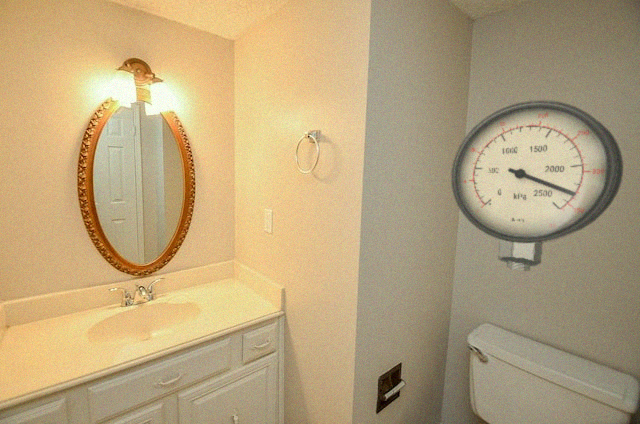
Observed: 2300 kPa
